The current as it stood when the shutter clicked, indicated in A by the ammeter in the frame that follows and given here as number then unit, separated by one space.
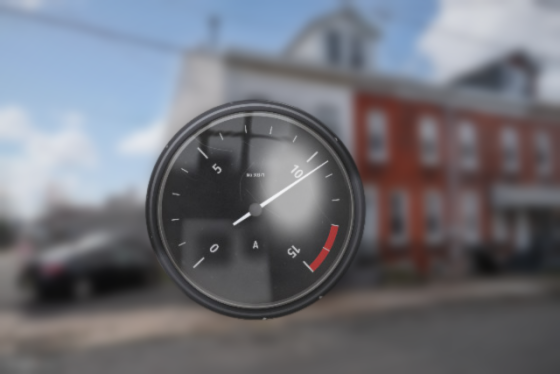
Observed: 10.5 A
